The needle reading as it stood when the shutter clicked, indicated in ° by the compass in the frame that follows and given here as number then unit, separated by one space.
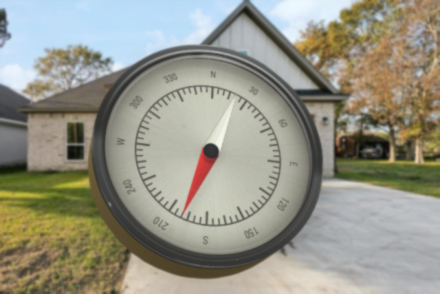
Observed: 200 °
